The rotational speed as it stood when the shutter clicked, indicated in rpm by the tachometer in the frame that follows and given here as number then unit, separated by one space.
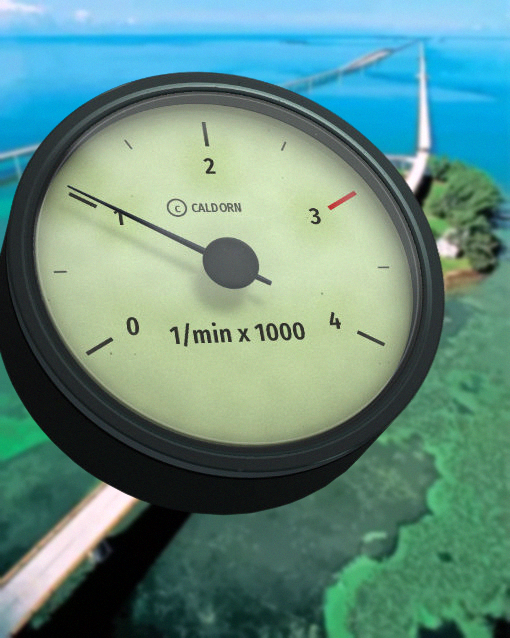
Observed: 1000 rpm
